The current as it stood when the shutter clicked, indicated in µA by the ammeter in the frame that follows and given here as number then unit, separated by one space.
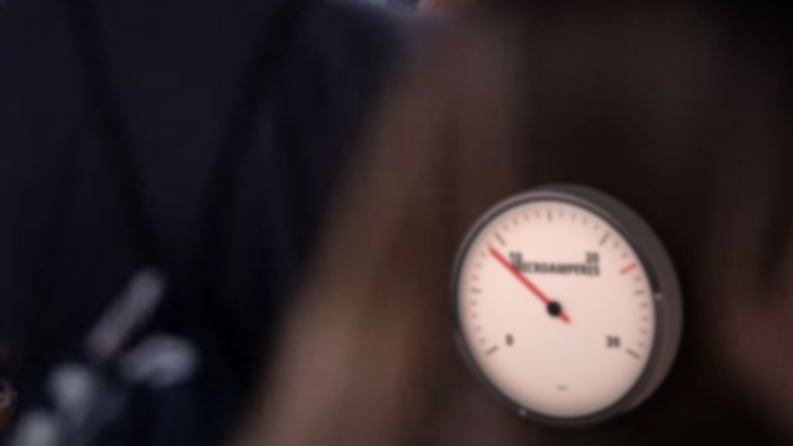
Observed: 9 µA
